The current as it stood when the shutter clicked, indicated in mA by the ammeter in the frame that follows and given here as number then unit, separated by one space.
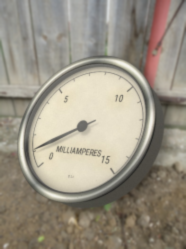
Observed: 1 mA
